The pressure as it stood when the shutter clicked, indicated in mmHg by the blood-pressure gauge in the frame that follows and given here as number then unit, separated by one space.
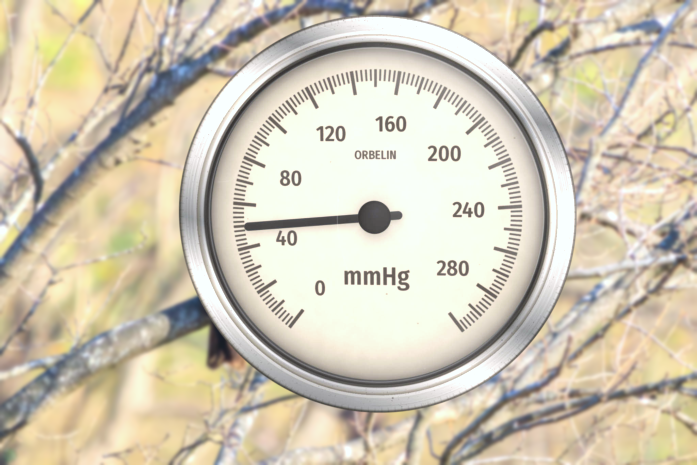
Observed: 50 mmHg
